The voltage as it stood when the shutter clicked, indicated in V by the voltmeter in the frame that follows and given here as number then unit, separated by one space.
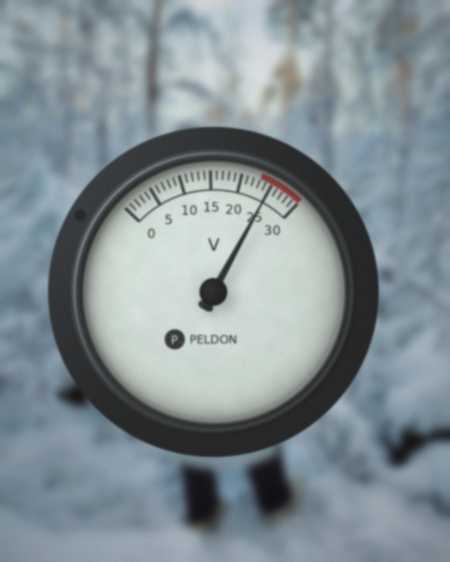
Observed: 25 V
